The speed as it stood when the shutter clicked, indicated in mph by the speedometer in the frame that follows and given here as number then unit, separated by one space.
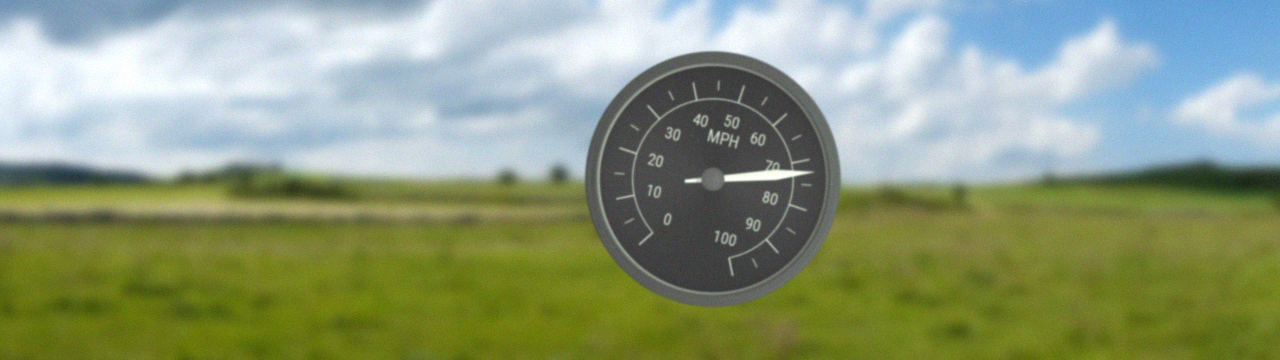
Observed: 72.5 mph
